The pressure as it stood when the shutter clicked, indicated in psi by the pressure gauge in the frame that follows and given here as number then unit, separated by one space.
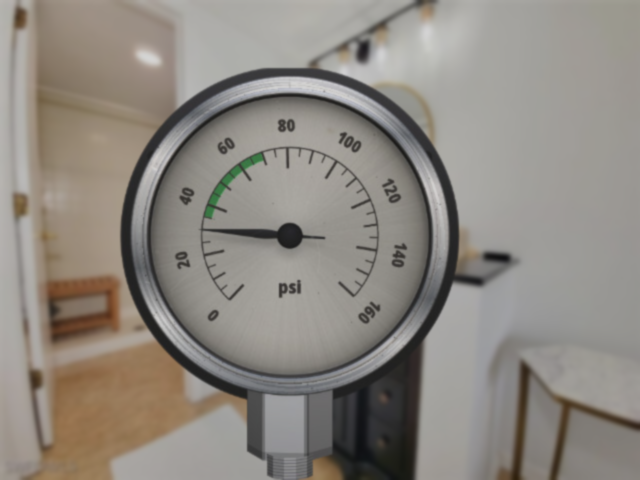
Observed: 30 psi
